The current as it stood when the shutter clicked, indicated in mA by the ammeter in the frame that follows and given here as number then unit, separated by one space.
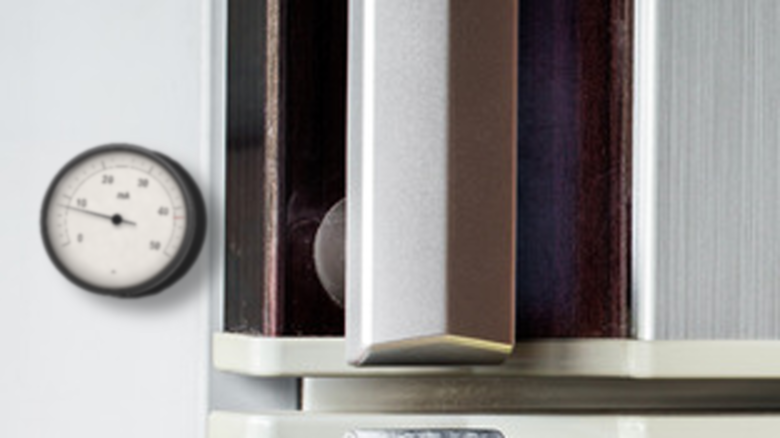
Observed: 8 mA
